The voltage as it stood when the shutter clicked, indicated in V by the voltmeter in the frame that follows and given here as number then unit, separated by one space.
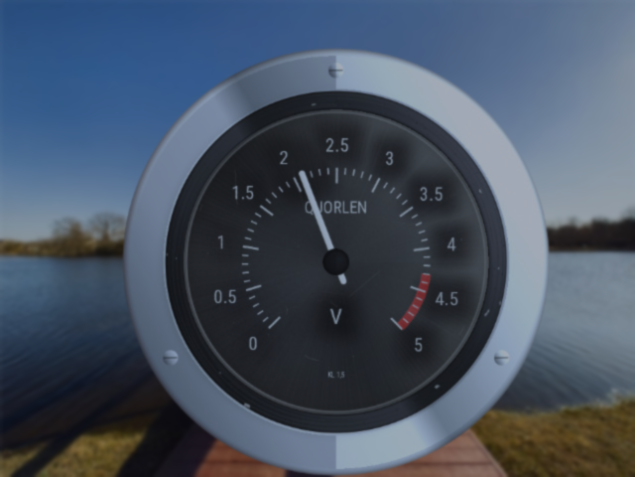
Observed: 2.1 V
